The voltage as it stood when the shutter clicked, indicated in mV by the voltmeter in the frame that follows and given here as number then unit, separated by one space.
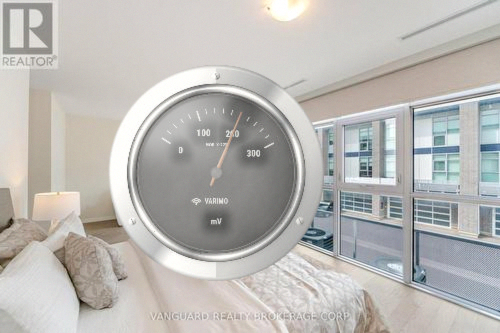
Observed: 200 mV
